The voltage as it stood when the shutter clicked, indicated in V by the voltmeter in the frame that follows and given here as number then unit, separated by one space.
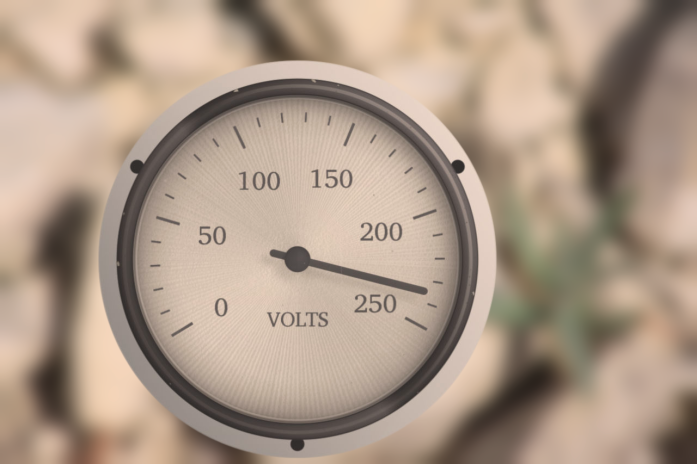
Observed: 235 V
